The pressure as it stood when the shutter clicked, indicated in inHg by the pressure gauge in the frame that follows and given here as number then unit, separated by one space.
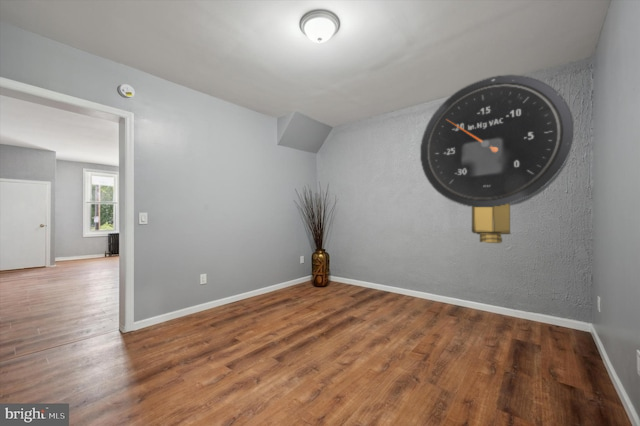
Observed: -20 inHg
